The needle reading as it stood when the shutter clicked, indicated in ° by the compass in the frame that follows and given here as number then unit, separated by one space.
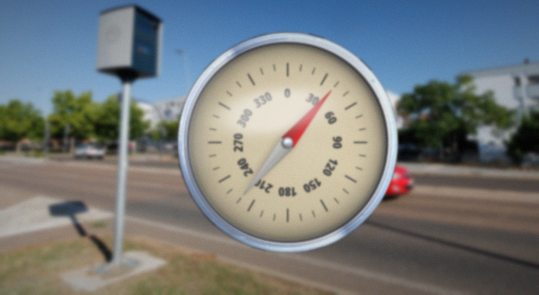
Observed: 40 °
